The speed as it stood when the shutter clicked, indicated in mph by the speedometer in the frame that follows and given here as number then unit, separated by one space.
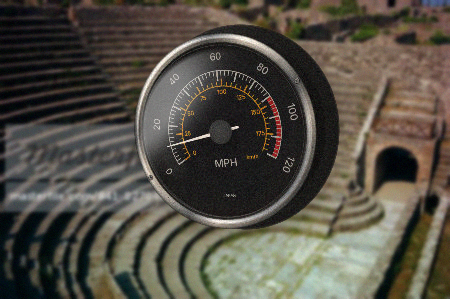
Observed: 10 mph
